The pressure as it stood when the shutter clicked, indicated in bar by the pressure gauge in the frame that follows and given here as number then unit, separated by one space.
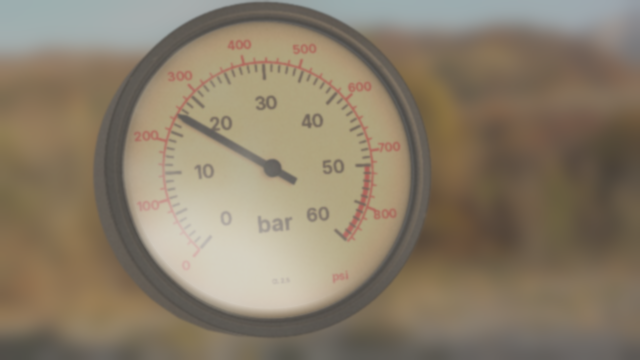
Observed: 17 bar
